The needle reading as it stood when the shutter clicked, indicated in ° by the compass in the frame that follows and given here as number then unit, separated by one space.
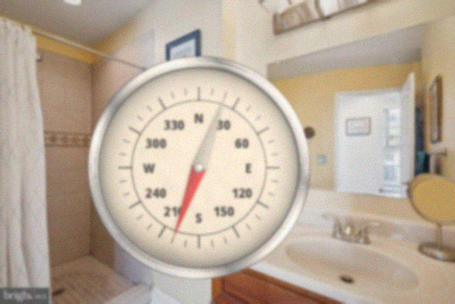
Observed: 200 °
